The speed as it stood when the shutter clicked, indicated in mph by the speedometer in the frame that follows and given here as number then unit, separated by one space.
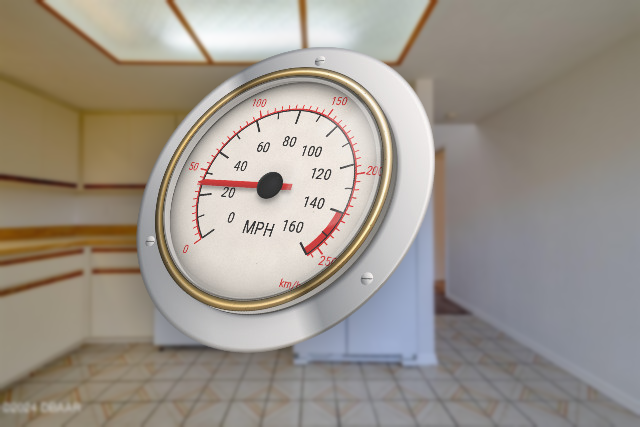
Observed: 25 mph
